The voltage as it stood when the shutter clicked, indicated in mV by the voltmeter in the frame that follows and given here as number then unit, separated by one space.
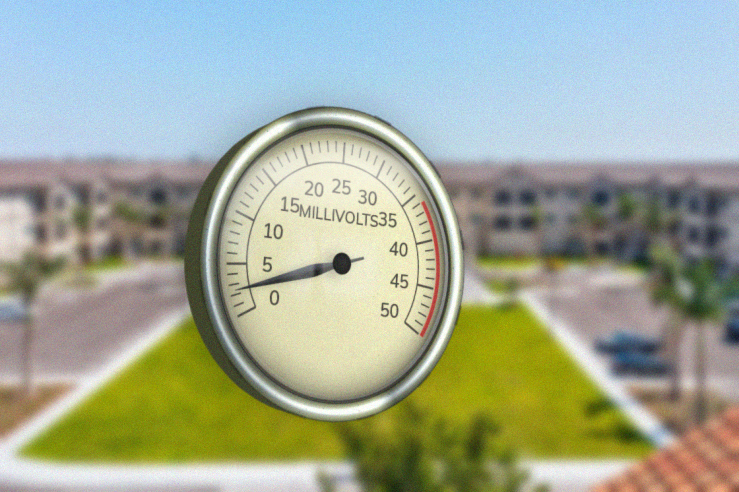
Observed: 2.5 mV
